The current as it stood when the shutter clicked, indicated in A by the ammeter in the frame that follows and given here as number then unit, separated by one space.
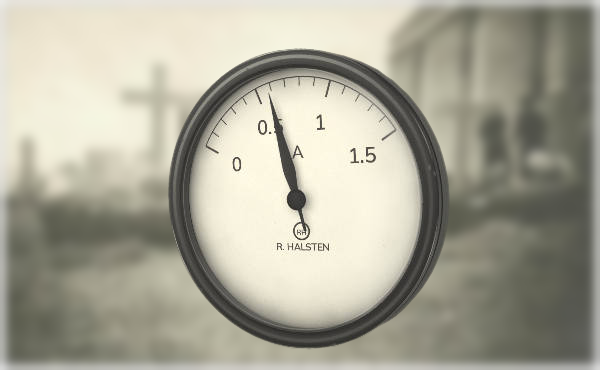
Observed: 0.6 A
